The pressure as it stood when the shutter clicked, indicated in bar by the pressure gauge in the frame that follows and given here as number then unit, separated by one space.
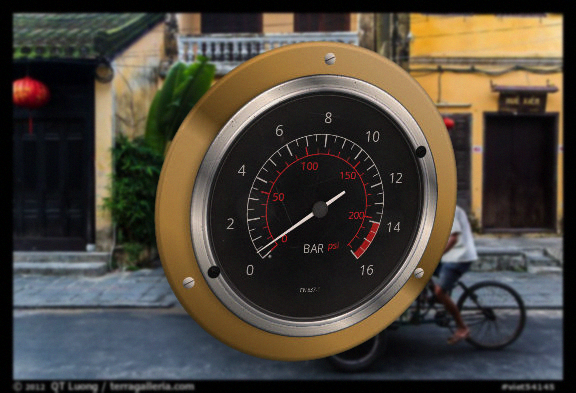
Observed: 0.5 bar
